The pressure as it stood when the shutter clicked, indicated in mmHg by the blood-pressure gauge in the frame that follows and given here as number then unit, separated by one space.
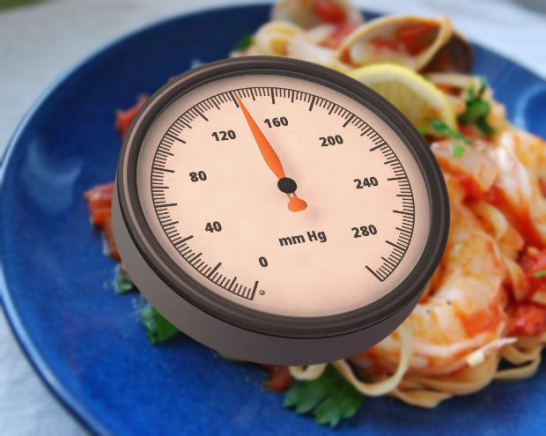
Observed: 140 mmHg
